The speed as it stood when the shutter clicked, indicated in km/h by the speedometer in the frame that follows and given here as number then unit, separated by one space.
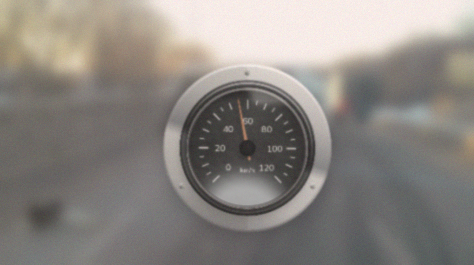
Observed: 55 km/h
